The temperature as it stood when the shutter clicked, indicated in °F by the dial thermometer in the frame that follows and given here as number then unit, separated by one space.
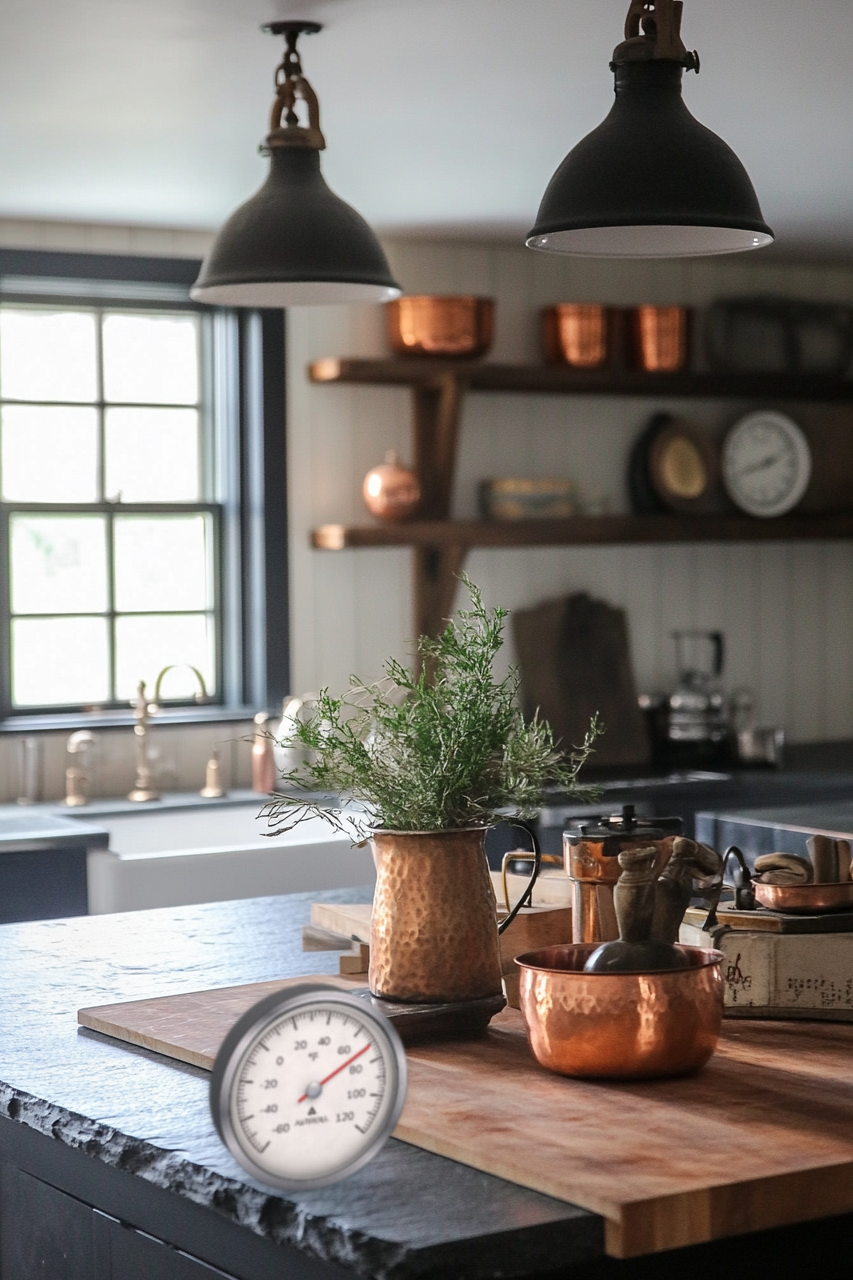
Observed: 70 °F
